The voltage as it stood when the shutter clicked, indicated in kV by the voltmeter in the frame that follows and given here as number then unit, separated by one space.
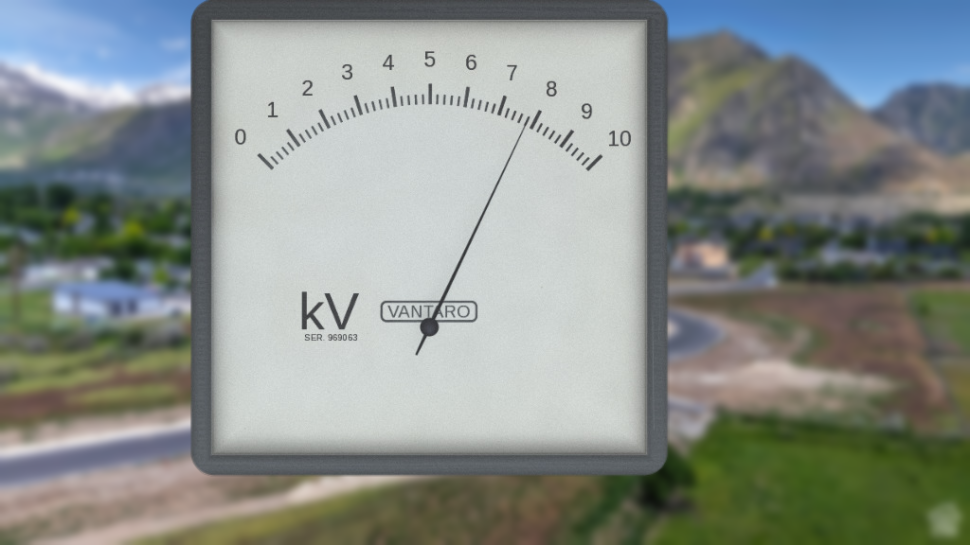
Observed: 7.8 kV
